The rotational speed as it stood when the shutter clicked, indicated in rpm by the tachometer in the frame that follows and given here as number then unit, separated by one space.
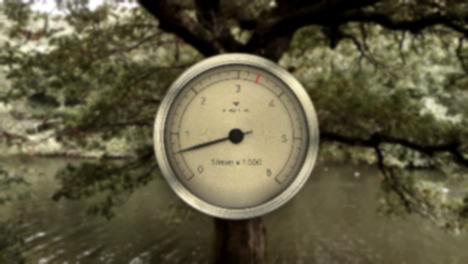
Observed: 600 rpm
